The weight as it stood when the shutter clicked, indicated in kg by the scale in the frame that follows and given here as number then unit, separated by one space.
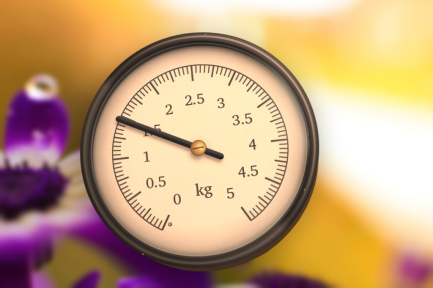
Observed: 1.45 kg
